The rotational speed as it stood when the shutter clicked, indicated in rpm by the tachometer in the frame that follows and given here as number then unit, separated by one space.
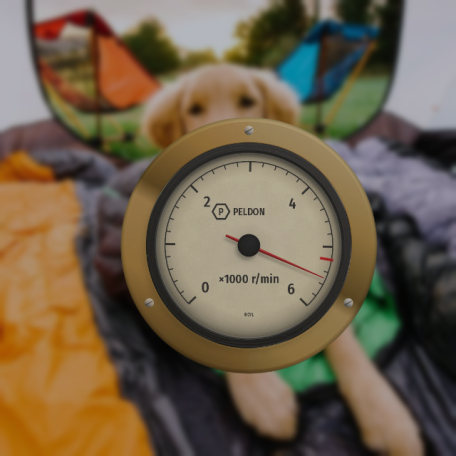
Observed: 5500 rpm
